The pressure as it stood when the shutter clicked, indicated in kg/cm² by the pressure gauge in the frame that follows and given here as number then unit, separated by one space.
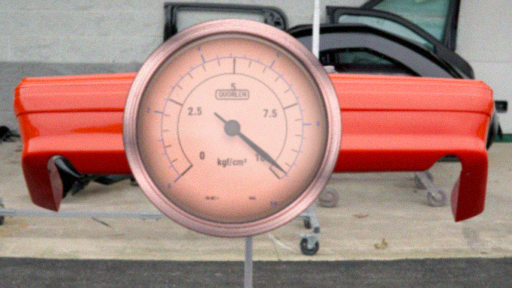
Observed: 9.75 kg/cm²
